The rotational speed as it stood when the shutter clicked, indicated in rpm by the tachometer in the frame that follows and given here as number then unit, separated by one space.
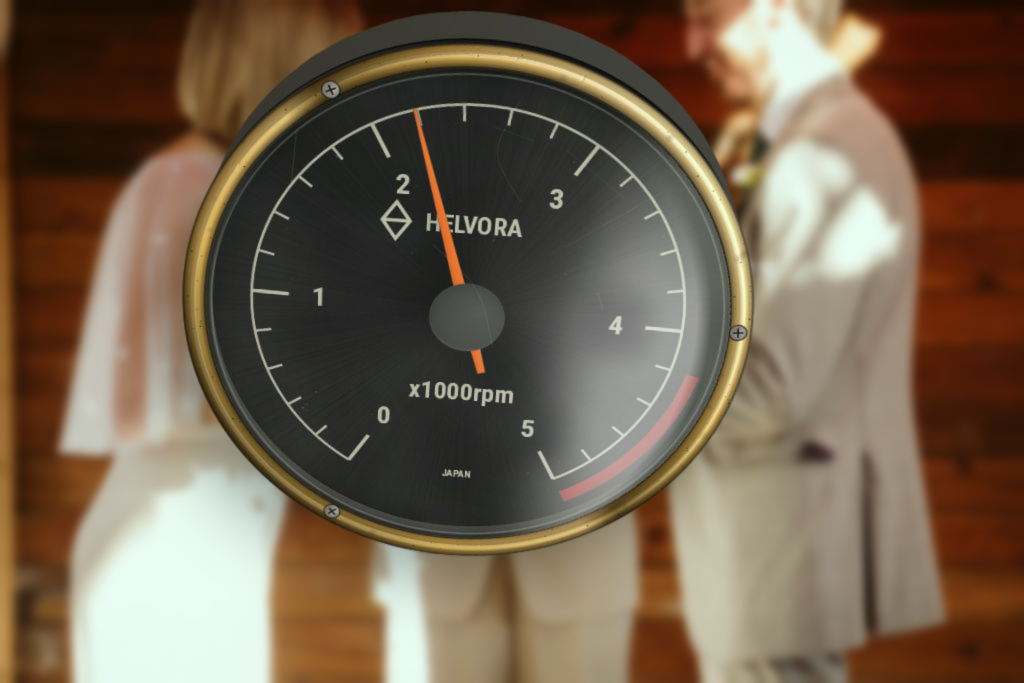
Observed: 2200 rpm
